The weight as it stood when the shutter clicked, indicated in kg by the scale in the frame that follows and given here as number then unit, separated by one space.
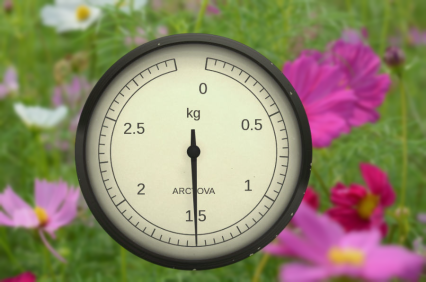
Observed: 1.5 kg
